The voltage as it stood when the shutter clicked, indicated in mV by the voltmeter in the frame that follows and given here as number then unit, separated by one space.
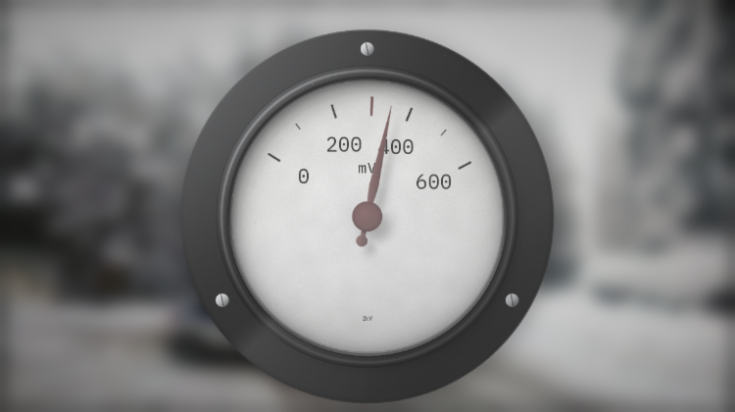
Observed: 350 mV
